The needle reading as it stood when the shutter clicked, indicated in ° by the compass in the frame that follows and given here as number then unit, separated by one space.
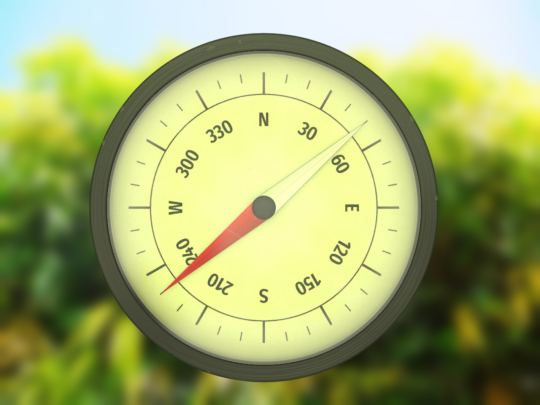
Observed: 230 °
